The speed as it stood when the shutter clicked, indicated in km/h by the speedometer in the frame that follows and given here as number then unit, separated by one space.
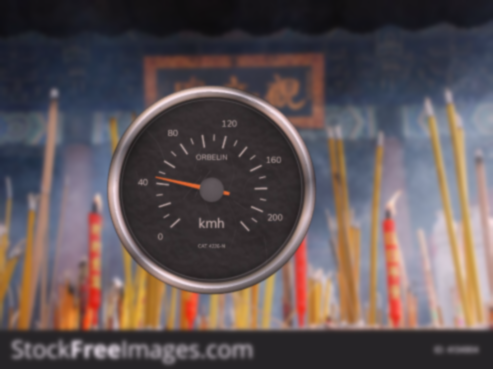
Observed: 45 km/h
